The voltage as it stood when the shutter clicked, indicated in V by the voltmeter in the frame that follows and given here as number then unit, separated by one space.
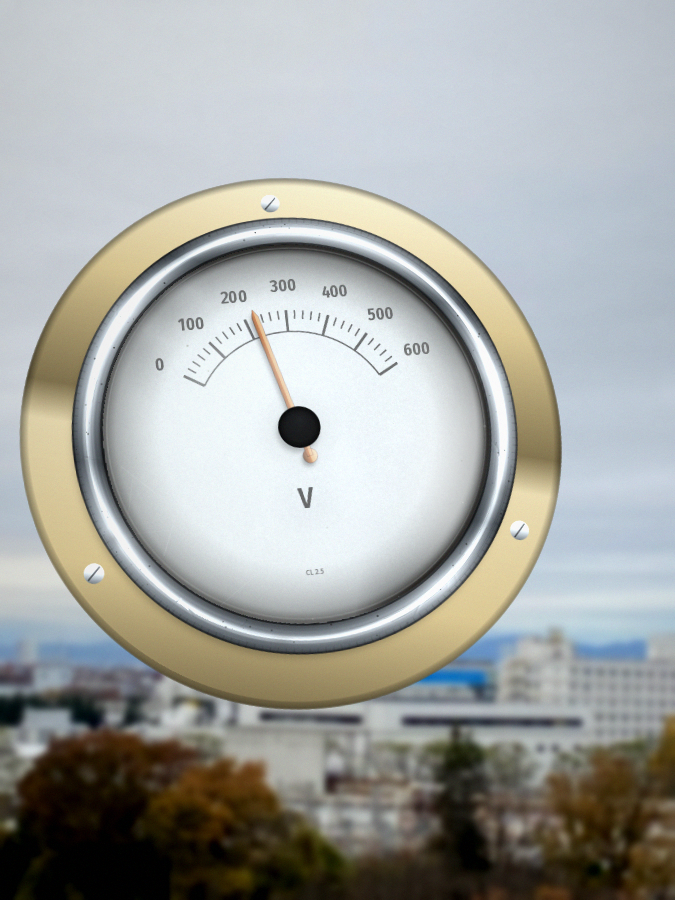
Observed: 220 V
